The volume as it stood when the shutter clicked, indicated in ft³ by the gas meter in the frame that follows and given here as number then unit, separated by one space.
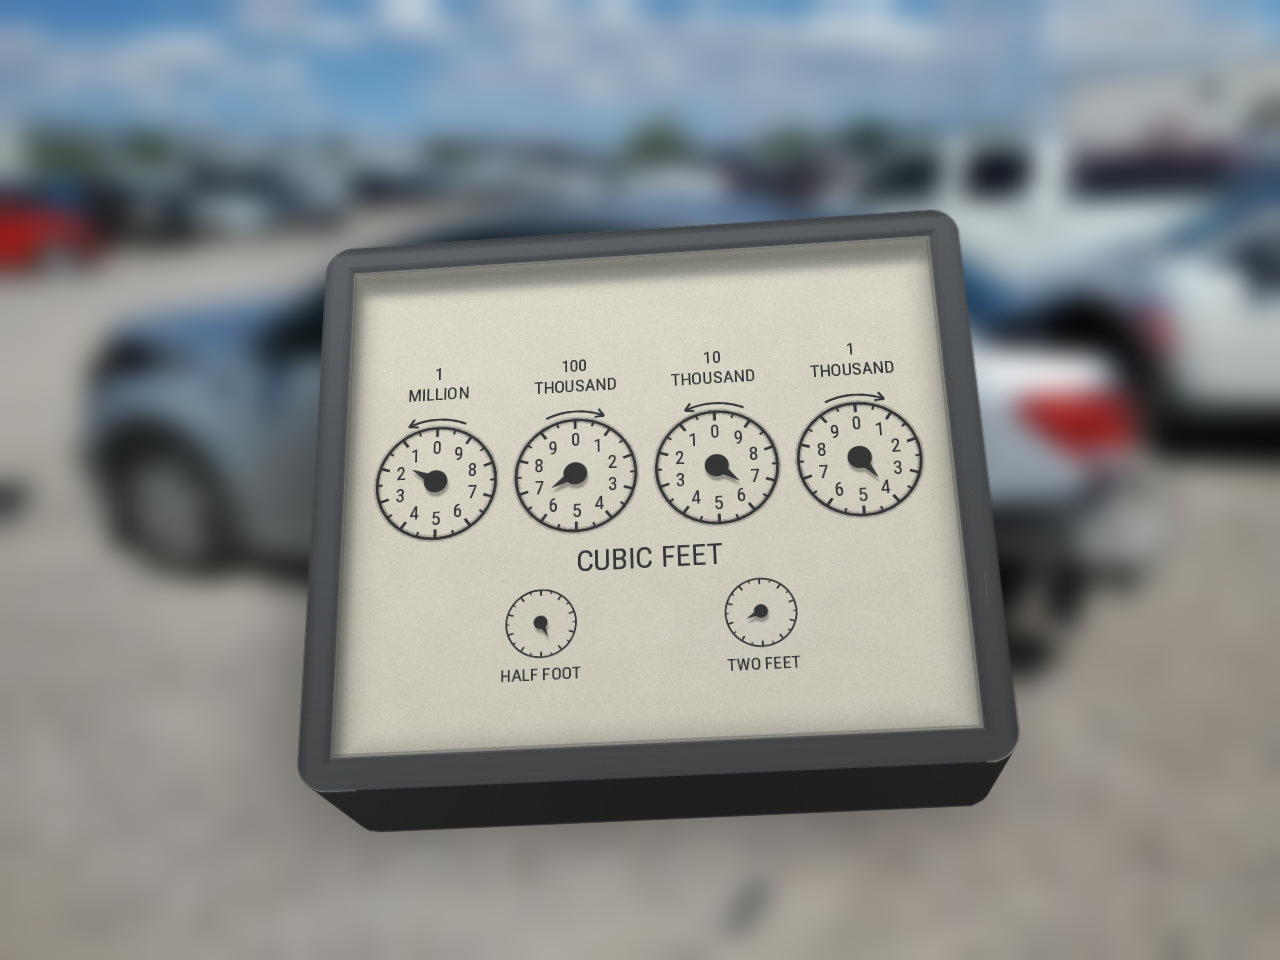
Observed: 166400 ft³
